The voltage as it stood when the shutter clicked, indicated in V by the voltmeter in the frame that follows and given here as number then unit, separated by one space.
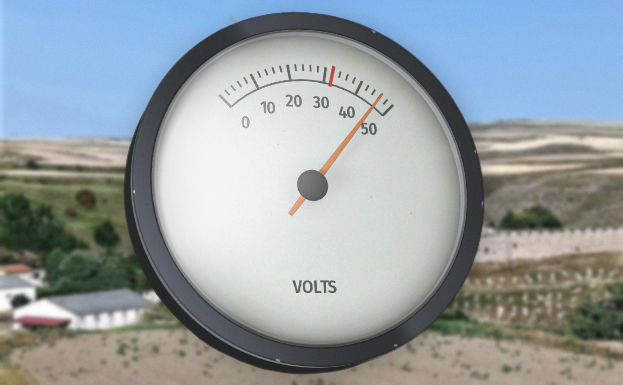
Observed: 46 V
